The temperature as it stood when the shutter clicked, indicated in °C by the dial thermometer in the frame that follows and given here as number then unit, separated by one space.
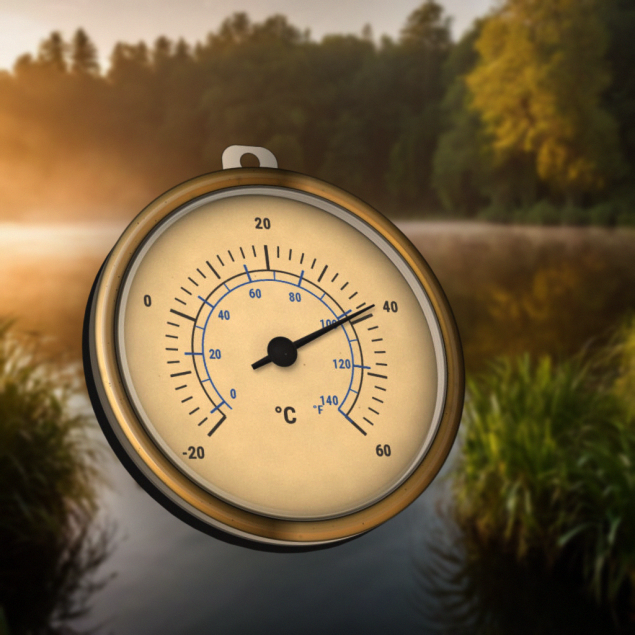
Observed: 39 °C
